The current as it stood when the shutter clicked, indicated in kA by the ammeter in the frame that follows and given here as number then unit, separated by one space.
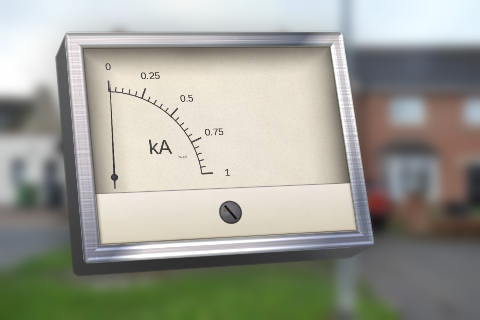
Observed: 0 kA
